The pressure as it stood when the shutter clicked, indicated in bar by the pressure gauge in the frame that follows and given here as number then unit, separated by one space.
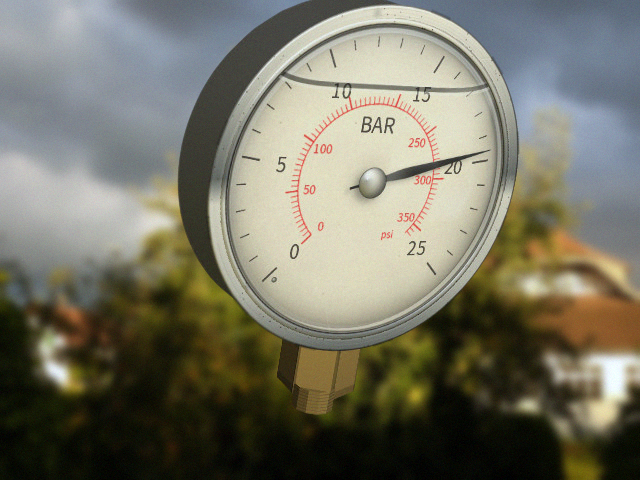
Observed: 19.5 bar
